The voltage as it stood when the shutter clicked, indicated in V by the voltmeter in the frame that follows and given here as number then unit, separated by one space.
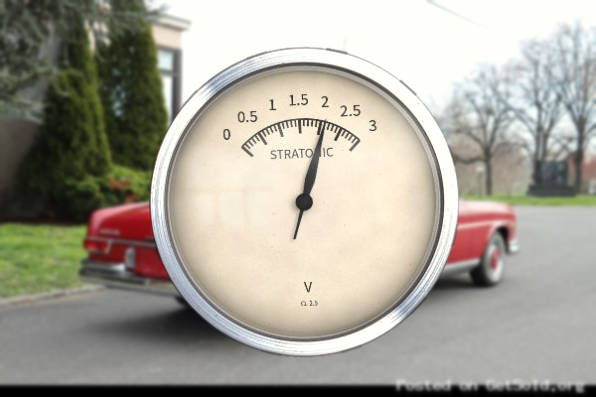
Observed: 2.1 V
